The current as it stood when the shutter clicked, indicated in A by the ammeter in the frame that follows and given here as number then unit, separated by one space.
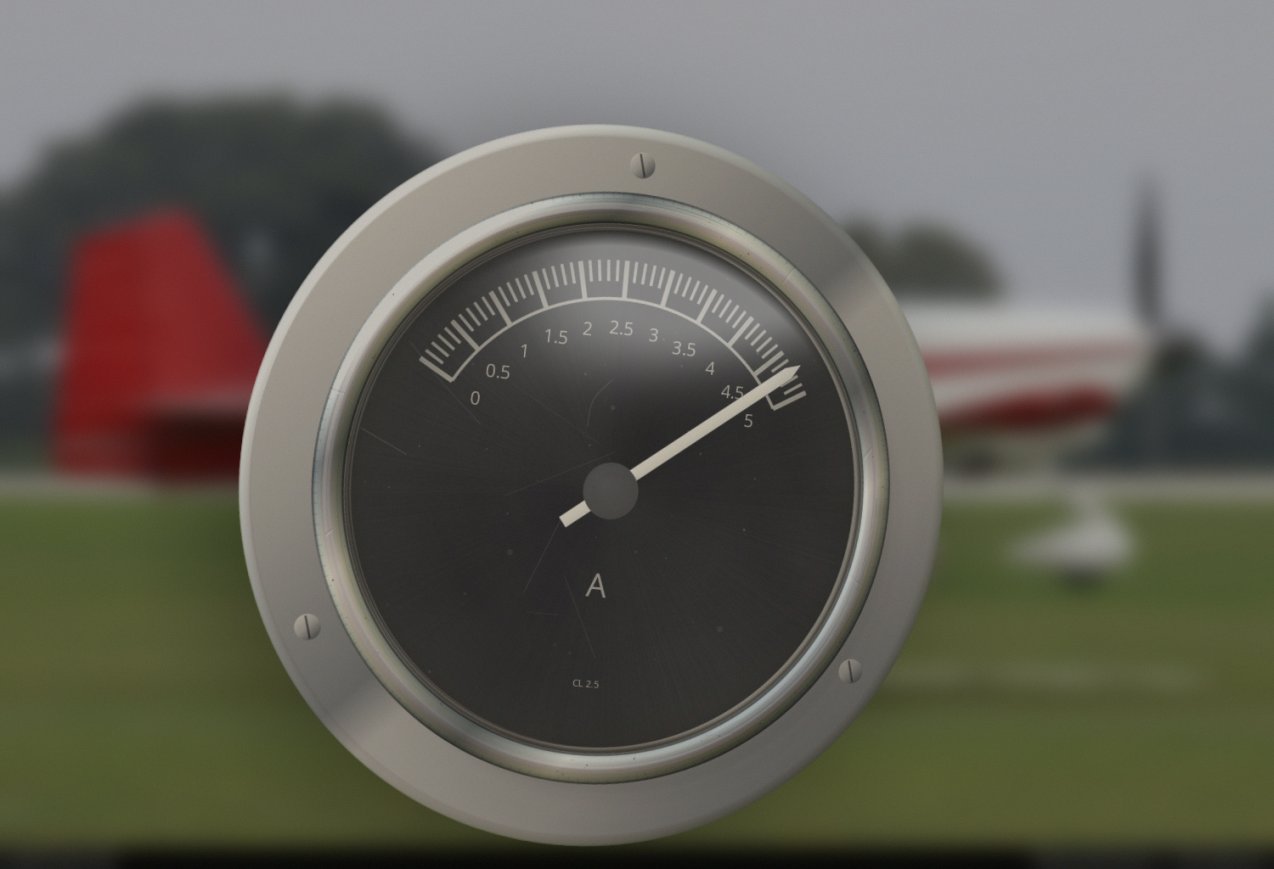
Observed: 4.7 A
